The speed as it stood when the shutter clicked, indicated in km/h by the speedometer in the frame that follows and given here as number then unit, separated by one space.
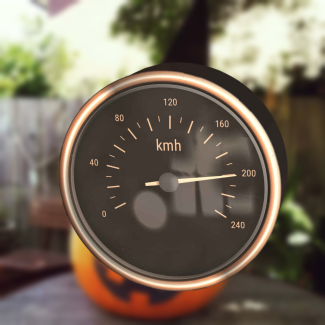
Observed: 200 km/h
